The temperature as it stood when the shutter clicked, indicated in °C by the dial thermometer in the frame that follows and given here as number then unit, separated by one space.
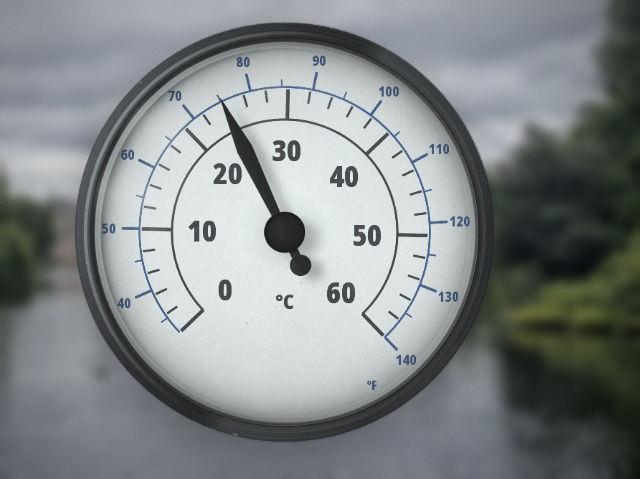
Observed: 24 °C
